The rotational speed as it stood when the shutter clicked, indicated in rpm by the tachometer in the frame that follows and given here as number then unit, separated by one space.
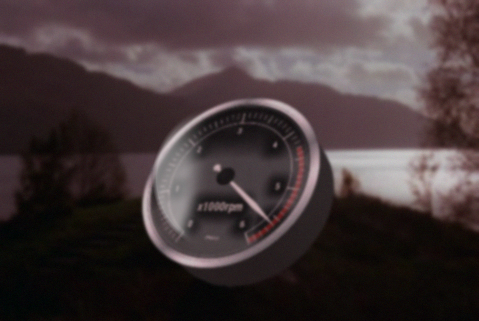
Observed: 5600 rpm
